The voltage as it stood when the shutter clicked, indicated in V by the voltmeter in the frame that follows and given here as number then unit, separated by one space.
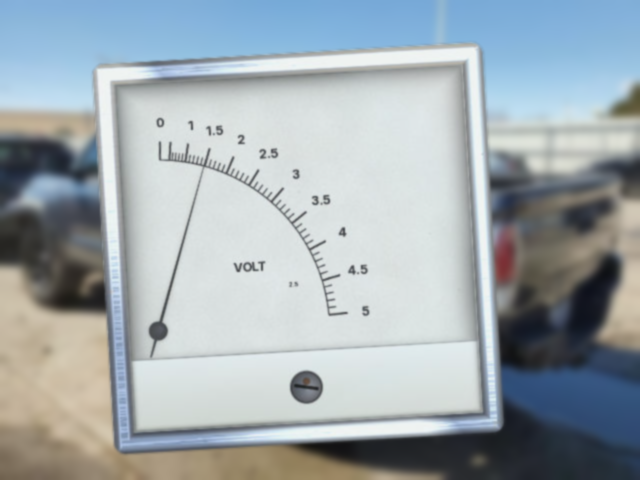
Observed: 1.5 V
